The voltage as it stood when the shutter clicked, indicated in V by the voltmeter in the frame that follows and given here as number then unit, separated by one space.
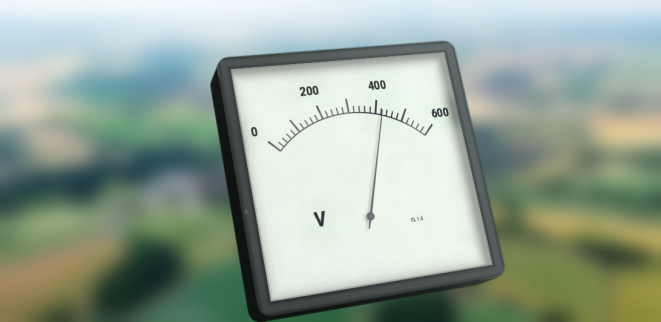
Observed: 420 V
